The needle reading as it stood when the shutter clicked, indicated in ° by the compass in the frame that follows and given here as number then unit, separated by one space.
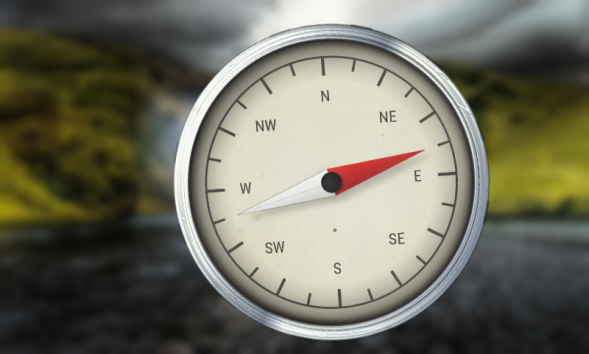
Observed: 75 °
